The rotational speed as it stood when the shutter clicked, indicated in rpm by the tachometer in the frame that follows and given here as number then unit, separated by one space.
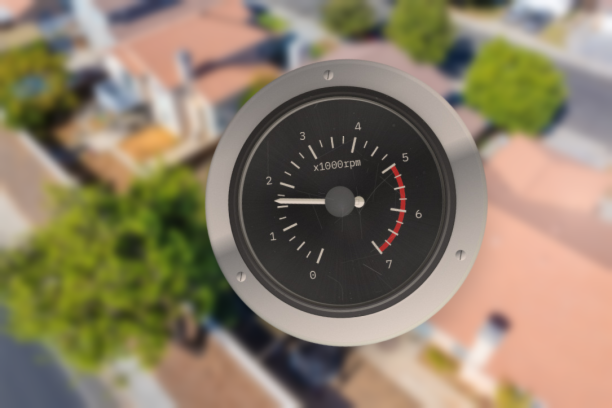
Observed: 1625 rpm
